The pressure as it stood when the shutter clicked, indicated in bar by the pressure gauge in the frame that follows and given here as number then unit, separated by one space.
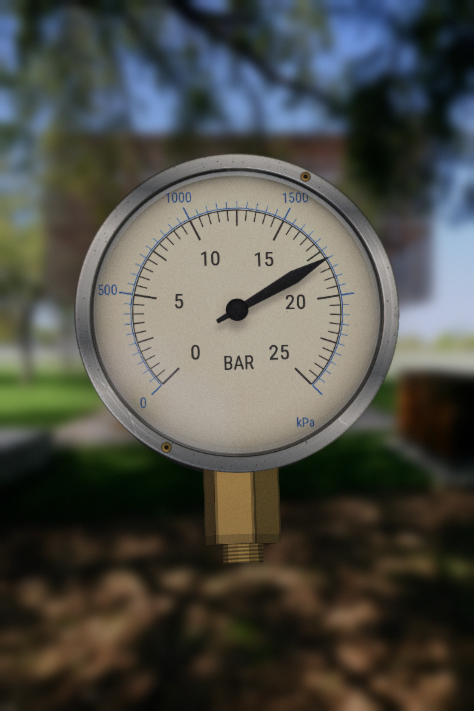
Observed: 18 bar
